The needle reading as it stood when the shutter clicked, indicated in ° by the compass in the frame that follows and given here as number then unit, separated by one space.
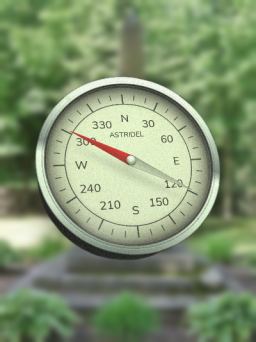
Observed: 300 °
